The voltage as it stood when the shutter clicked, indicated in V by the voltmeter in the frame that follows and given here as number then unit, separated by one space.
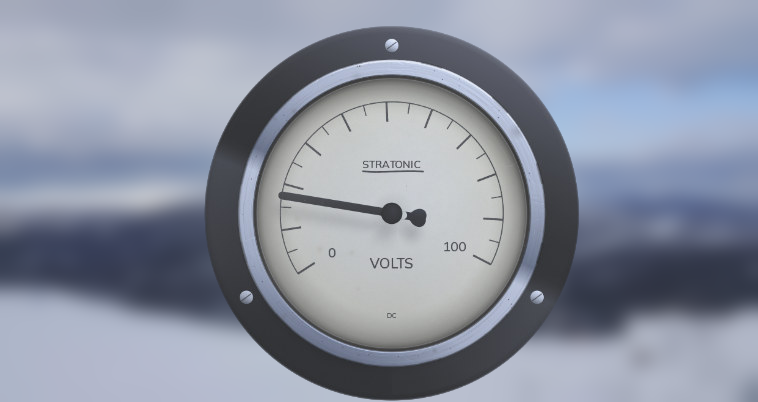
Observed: 17.5 V
